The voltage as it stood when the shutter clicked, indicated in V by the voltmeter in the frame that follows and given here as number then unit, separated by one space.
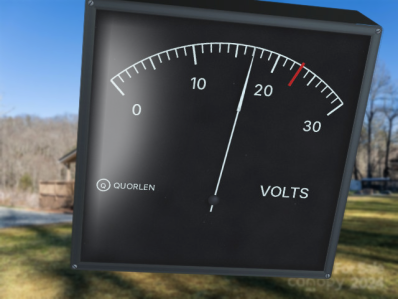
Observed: 17 V
